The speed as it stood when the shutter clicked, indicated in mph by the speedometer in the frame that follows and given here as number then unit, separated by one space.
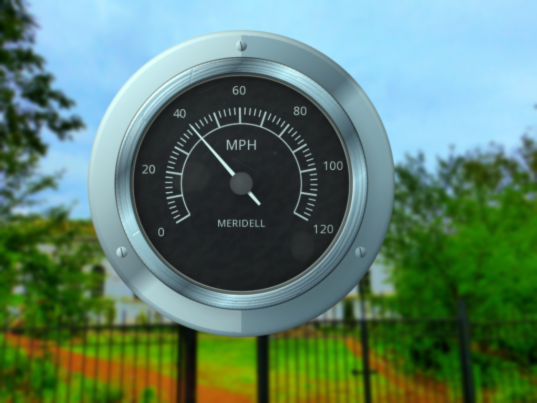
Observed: 40 mph
